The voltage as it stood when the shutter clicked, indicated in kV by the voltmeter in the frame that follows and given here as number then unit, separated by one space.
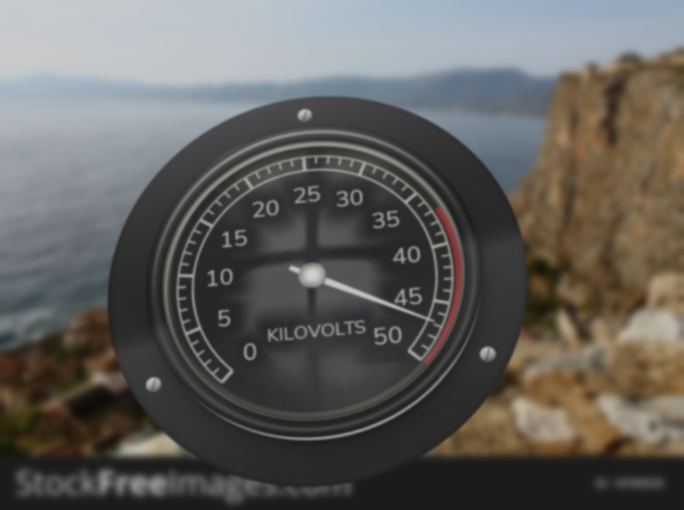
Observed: 47 kV
